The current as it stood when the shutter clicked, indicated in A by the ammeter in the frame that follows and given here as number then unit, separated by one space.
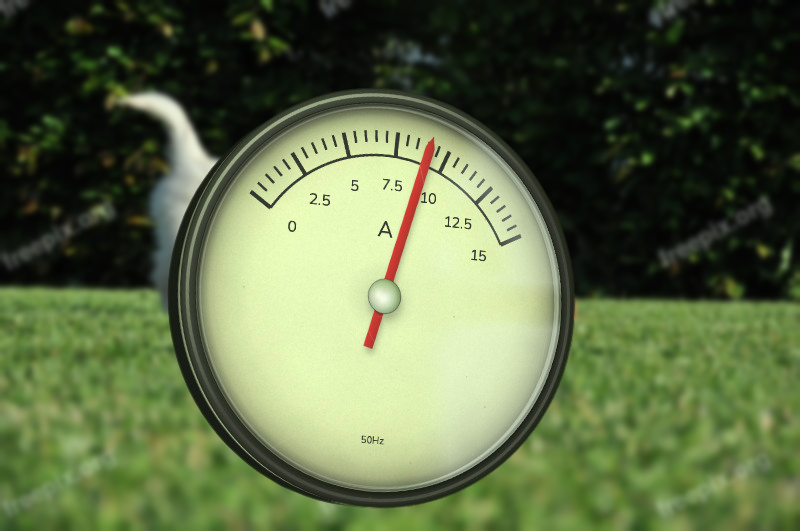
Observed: 9 A
